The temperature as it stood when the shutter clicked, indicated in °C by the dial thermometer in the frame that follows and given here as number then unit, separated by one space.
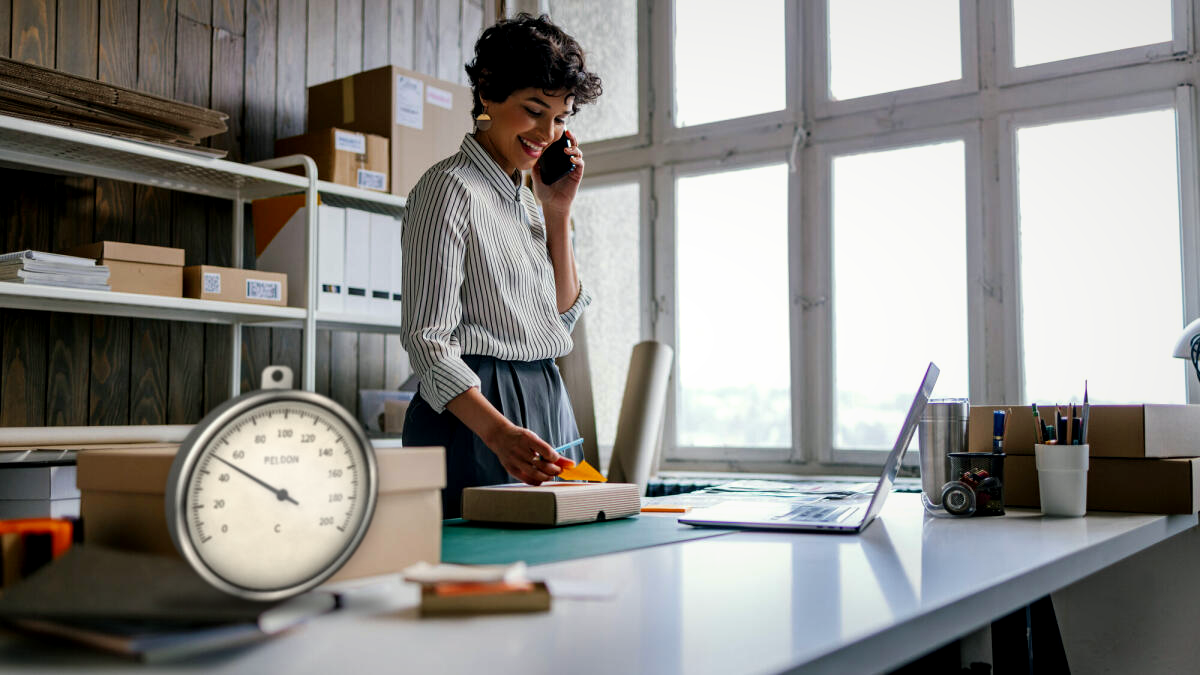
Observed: 50 °C
